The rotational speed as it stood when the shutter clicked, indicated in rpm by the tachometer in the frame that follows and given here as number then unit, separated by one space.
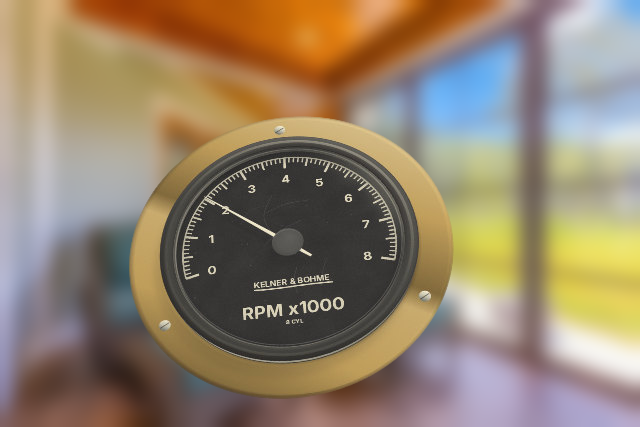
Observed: 2000 rpm
